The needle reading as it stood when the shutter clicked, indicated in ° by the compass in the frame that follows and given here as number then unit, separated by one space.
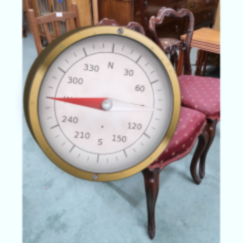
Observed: 270 °
